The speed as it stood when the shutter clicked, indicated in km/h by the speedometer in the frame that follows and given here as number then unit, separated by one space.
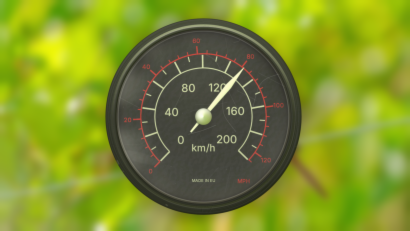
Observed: 130 km/h
